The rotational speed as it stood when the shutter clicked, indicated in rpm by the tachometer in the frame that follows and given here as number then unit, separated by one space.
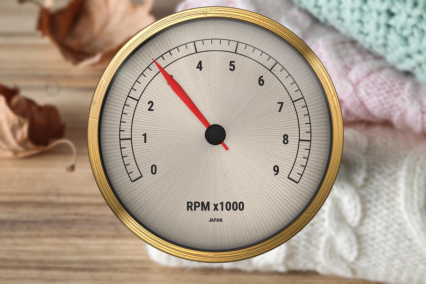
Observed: 3000 rpm
